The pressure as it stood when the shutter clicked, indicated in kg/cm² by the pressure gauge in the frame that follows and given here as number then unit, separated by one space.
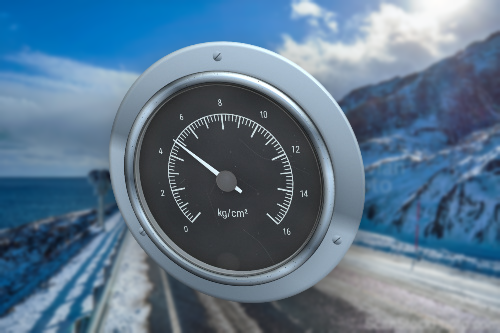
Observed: 5 kg/cm²
